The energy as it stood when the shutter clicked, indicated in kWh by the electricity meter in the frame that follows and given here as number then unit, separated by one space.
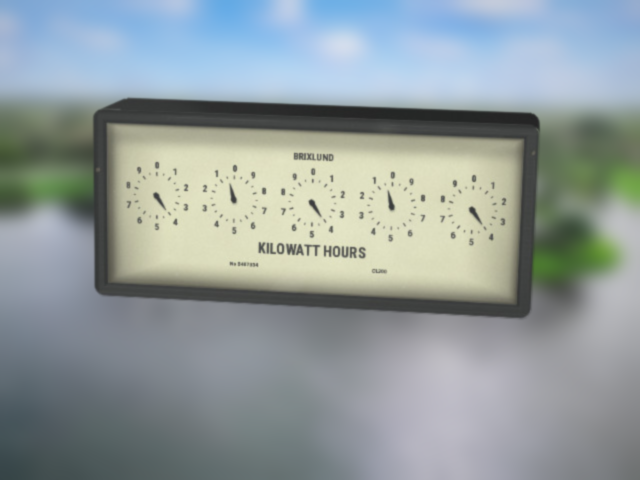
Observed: 40404 kWh
